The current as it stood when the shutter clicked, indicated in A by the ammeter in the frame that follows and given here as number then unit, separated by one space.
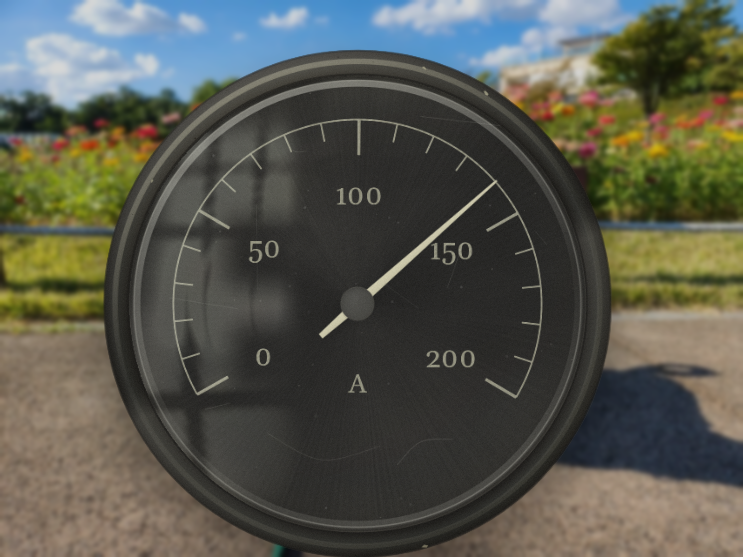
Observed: 140 A
